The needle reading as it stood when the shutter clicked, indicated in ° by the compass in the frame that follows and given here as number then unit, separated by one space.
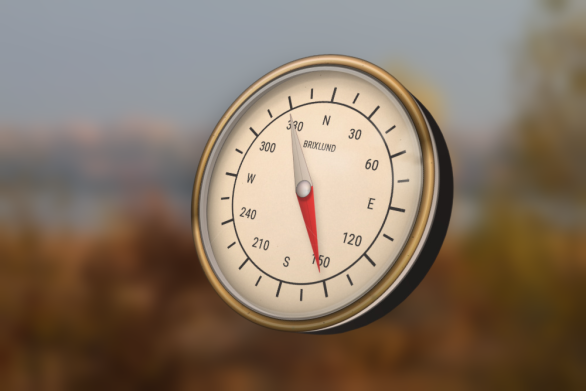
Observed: 150 °
